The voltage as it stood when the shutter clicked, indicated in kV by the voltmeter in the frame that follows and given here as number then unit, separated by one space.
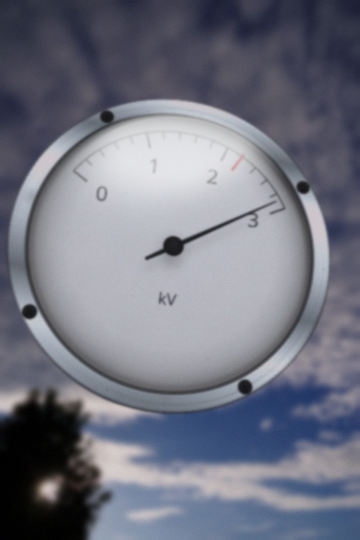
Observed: 2.9 kV
